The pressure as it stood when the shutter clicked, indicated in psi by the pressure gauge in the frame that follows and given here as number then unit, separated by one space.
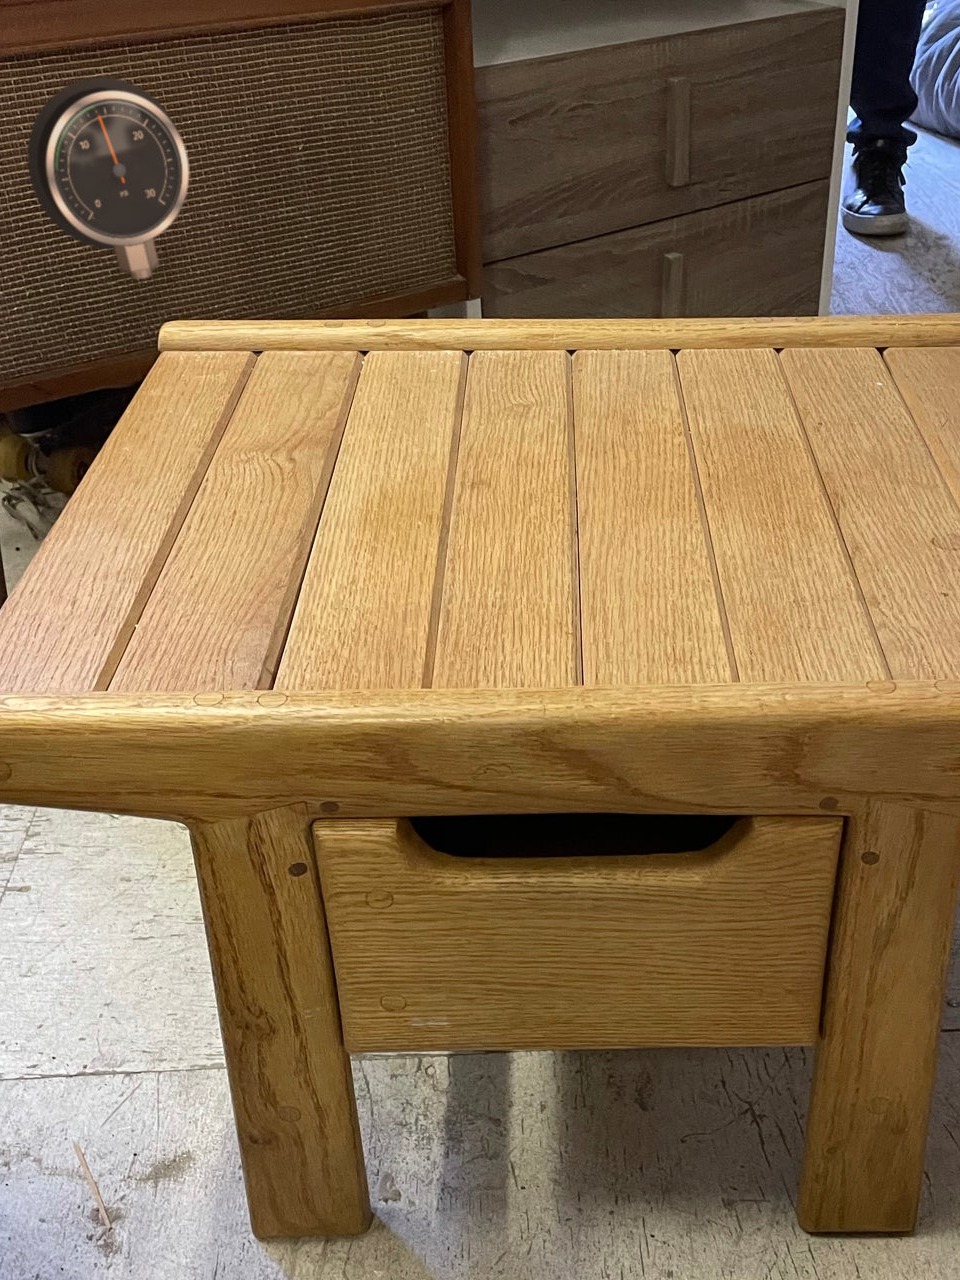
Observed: 14 psi
